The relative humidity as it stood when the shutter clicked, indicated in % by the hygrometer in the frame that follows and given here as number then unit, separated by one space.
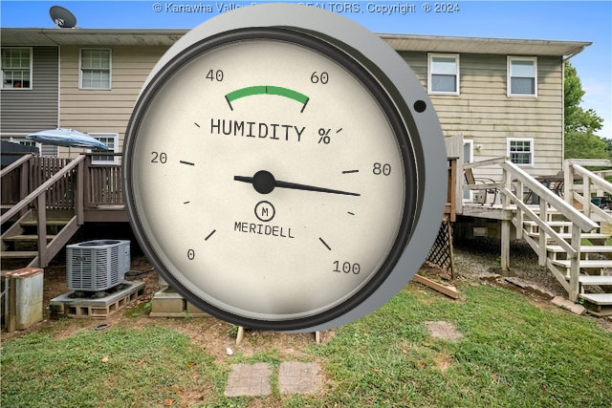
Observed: 85 %
